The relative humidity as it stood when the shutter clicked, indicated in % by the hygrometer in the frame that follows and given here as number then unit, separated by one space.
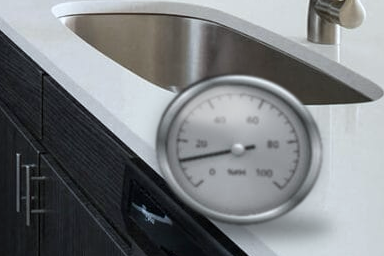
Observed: 12 %
